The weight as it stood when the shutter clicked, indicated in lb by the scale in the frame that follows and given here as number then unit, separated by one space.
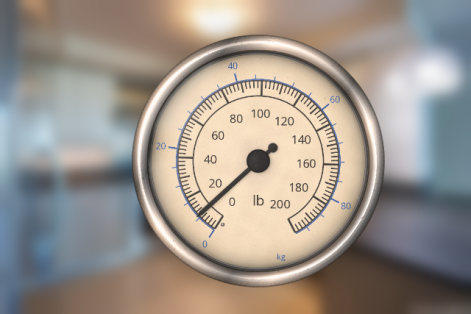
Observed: 10 lb
